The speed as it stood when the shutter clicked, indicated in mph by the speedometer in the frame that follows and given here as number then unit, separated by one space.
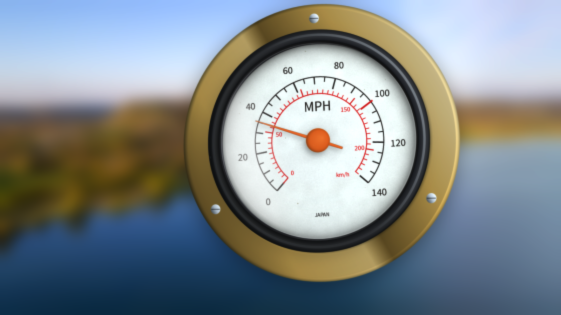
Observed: 35 mph
